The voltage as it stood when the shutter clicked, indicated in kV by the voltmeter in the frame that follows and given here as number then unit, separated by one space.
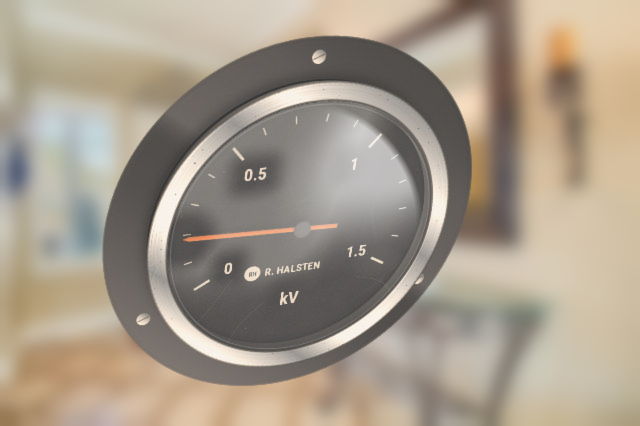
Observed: 0.2 kV
